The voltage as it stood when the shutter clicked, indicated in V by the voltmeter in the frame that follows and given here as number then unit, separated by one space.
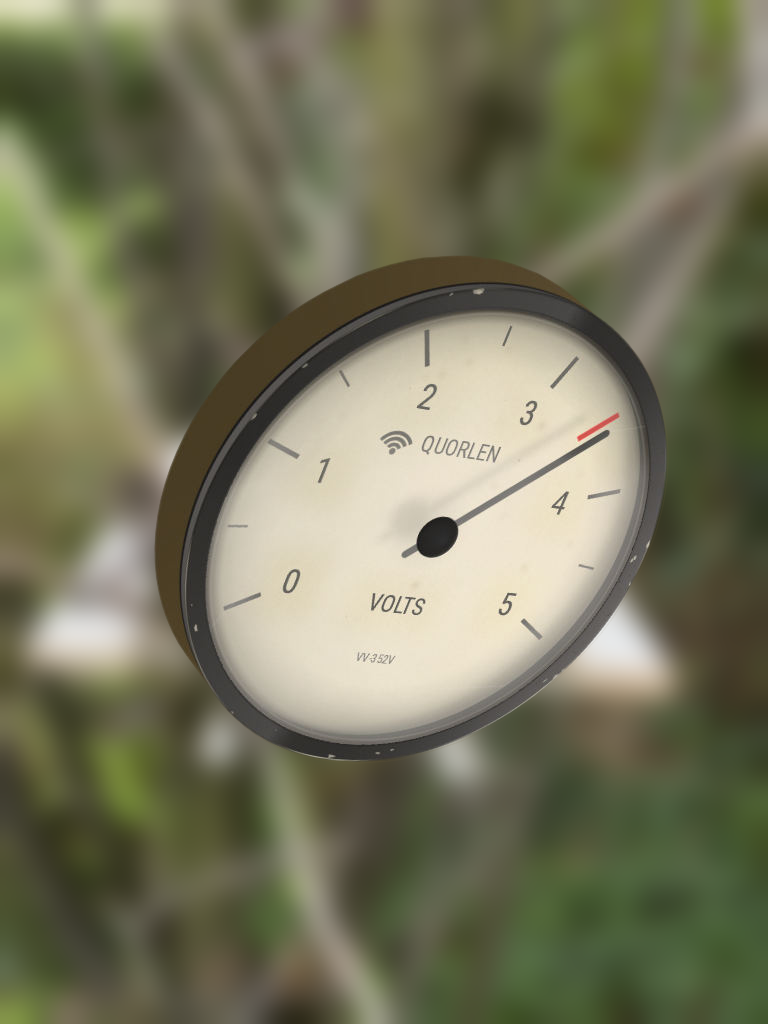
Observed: 3.5 V
